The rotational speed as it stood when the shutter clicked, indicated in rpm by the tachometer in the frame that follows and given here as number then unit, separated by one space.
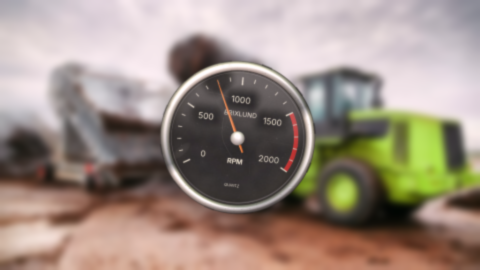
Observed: 800 rpm
